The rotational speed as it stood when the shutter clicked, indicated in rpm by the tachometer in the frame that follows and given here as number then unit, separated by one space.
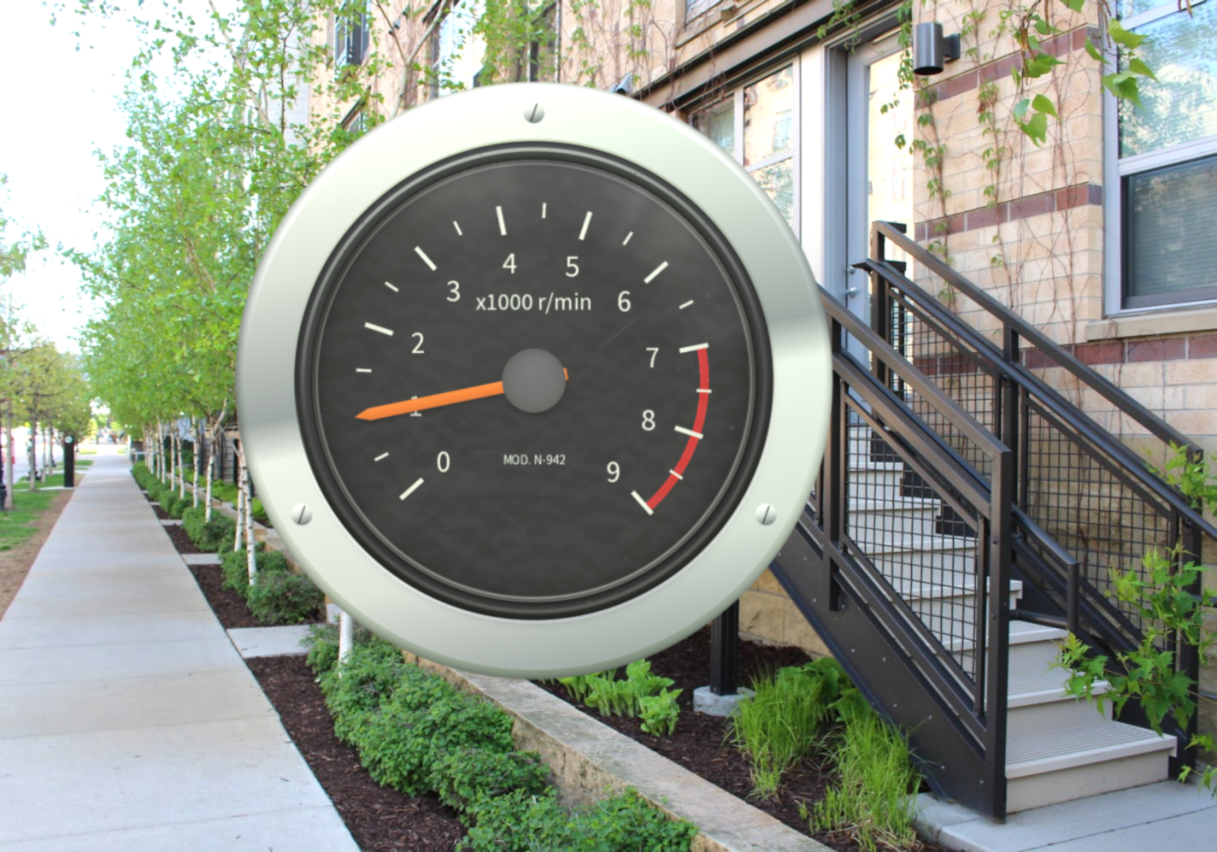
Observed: 1000 rpm
